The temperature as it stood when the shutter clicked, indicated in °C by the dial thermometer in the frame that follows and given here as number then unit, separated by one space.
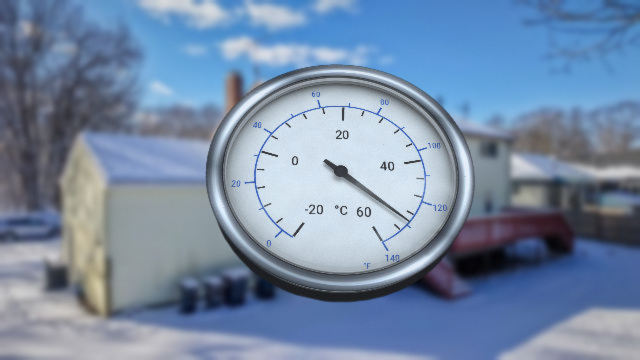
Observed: 54 °C
